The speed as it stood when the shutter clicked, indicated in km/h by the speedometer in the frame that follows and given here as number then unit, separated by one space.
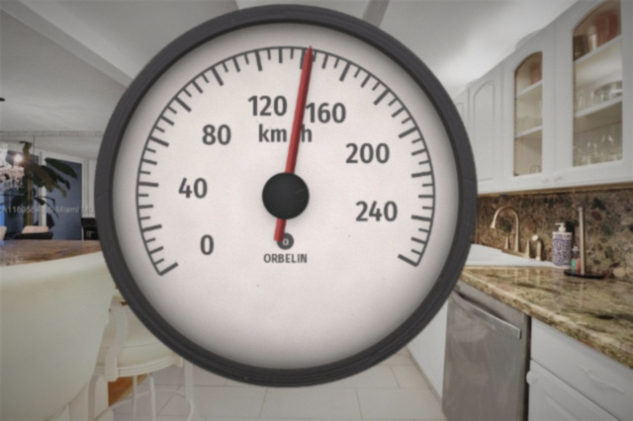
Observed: 142.5 km/h
